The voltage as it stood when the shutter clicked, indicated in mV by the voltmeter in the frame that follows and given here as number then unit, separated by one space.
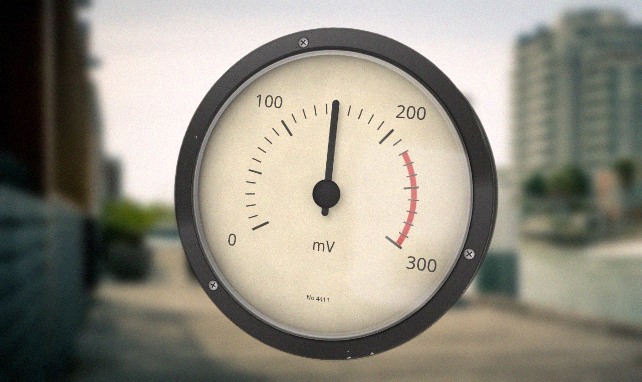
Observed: 150 mV
